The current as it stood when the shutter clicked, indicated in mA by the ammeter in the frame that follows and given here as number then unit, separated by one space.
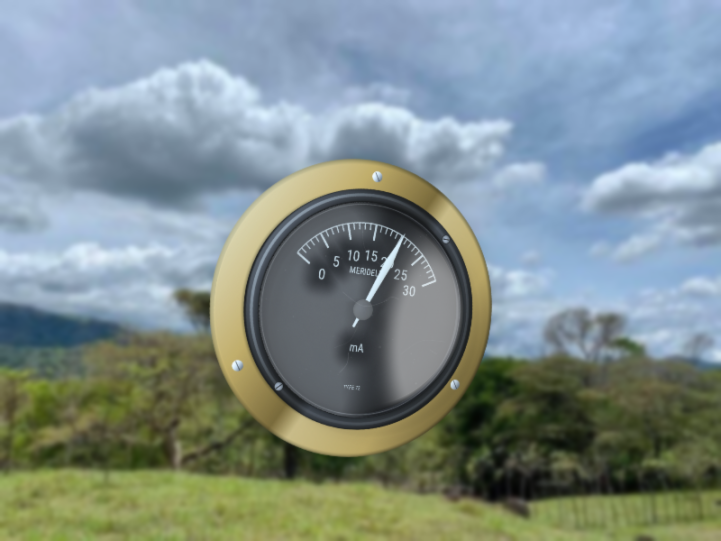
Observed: 20 mA
